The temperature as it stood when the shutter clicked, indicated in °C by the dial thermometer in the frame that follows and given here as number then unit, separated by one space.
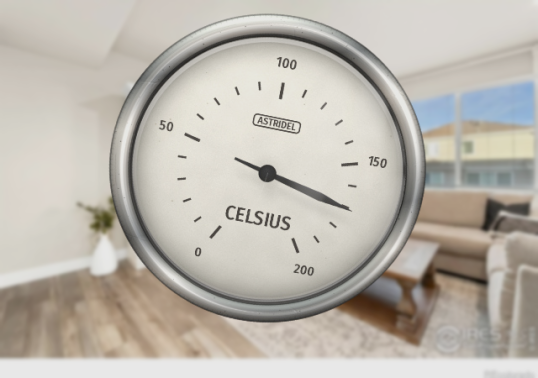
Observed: 170 °C
